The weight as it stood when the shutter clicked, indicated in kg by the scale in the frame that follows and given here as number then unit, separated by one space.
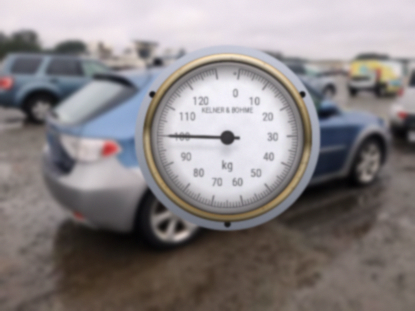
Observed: 100 kg
